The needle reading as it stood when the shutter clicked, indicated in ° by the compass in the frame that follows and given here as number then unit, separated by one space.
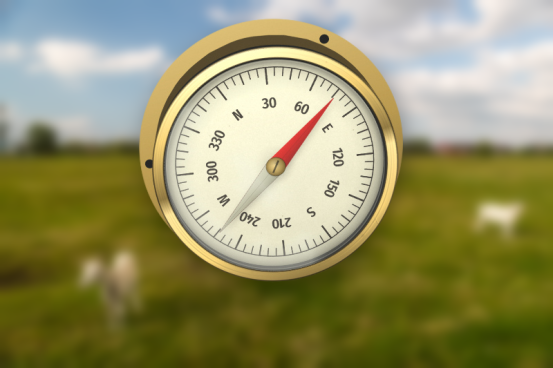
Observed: 75 °
